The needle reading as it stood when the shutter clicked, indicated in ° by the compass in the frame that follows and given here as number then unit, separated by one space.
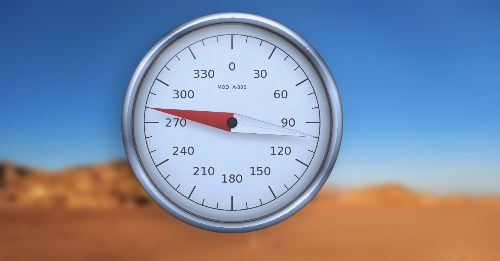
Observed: 280 °
